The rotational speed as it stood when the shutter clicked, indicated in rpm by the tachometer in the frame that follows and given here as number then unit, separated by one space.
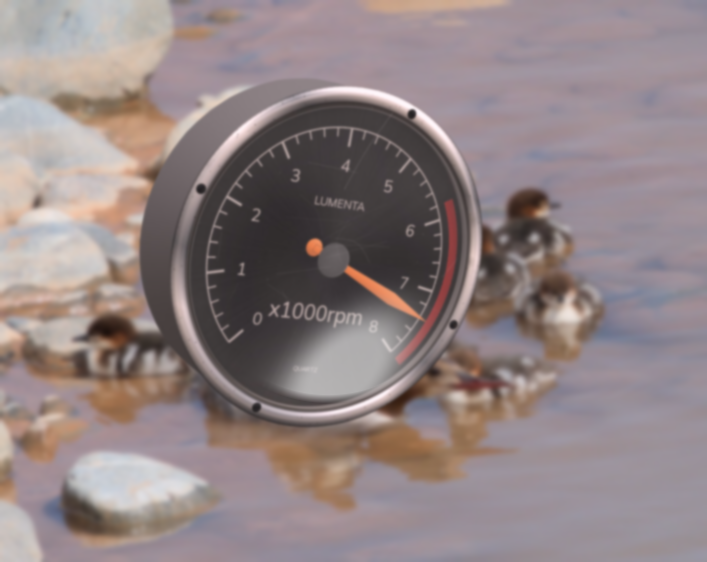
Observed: 7400 rpm
